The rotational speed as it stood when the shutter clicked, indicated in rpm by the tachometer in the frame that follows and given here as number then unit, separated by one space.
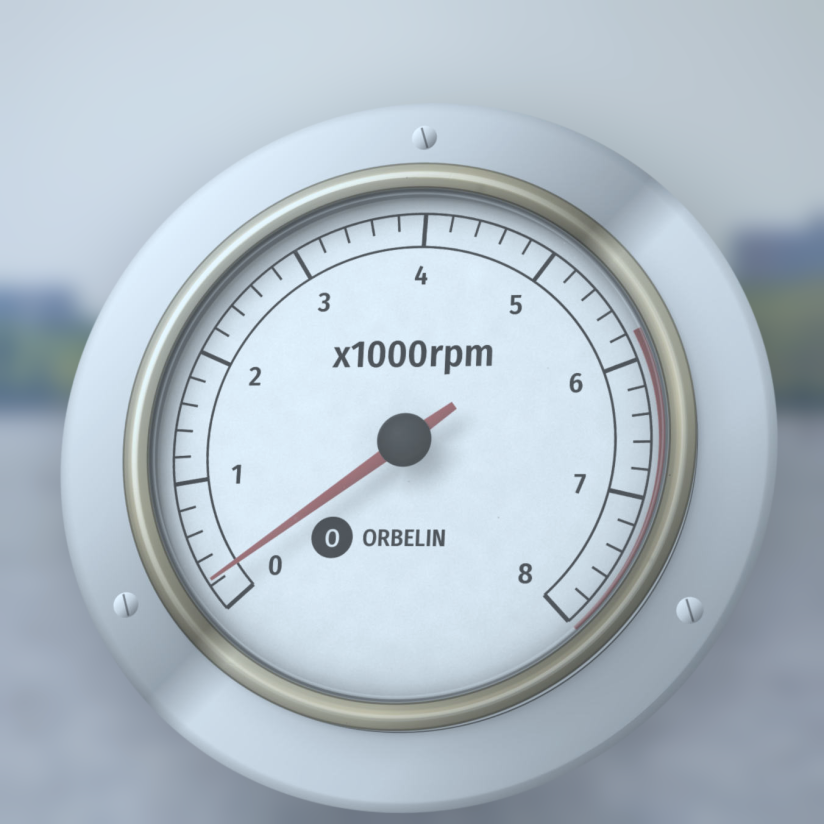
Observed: 200 rpm
